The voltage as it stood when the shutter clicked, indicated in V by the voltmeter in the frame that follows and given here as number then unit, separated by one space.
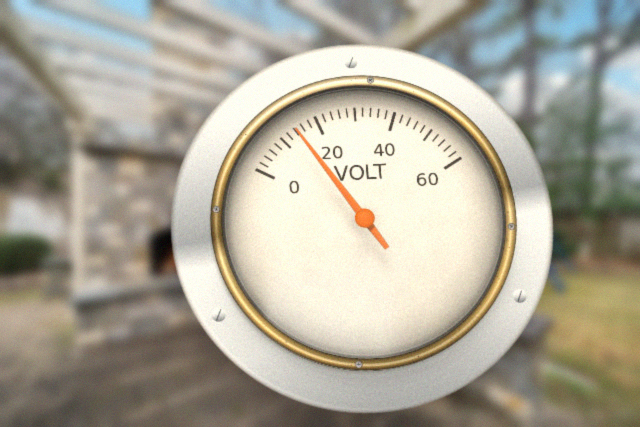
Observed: 14 V
